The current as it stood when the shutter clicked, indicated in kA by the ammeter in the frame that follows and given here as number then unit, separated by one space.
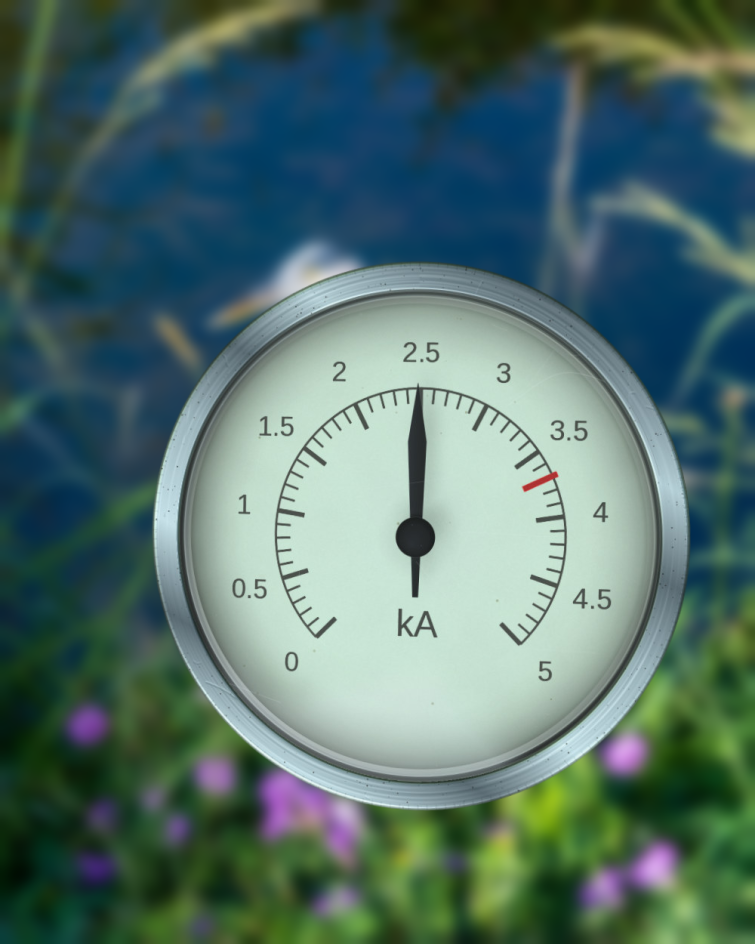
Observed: 2.5 kA
